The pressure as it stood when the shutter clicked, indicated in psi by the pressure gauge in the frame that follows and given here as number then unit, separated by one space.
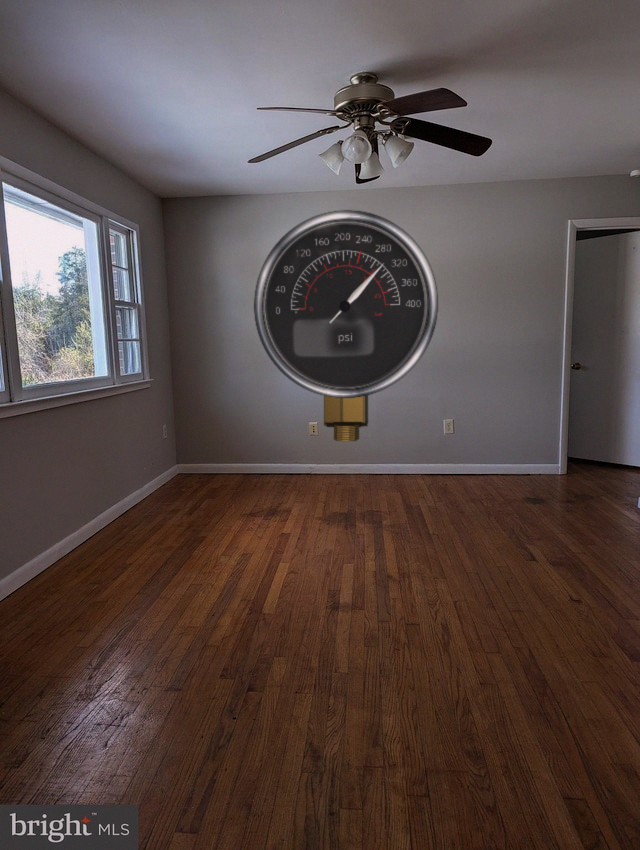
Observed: 300 psi
